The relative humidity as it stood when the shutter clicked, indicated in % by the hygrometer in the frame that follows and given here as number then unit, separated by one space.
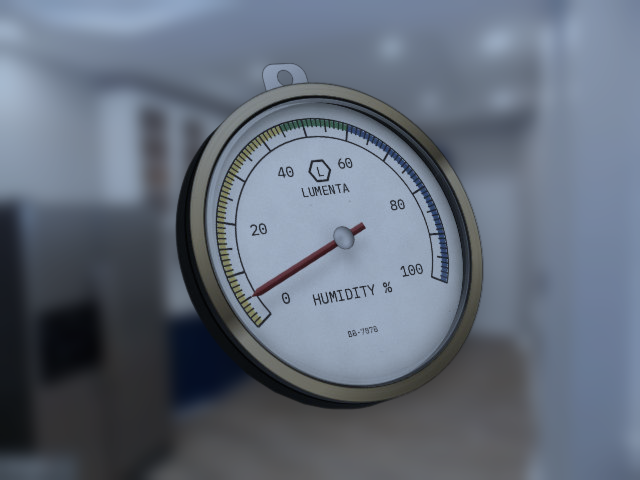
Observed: 5 %
